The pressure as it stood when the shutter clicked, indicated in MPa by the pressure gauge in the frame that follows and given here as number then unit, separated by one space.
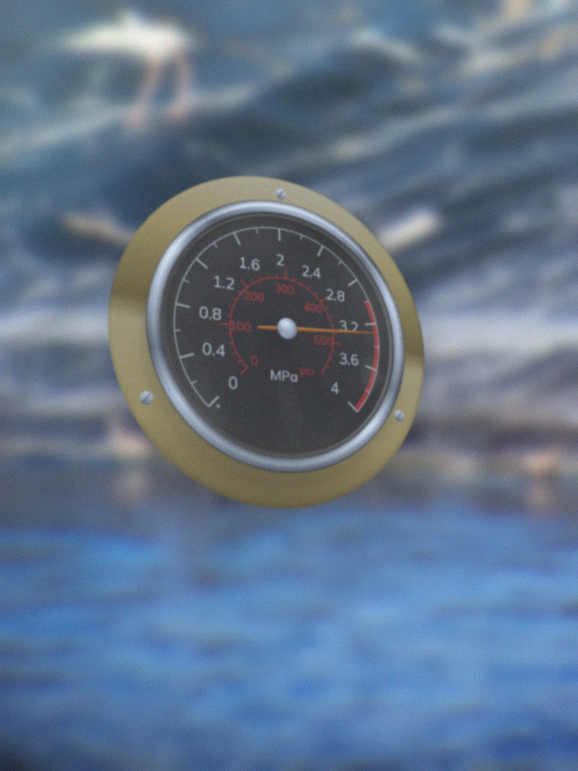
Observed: 3.3 MPa
